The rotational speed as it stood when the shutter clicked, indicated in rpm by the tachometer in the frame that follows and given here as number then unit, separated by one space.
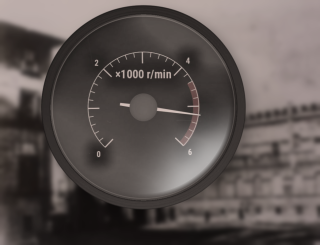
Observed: 5200 rpm
